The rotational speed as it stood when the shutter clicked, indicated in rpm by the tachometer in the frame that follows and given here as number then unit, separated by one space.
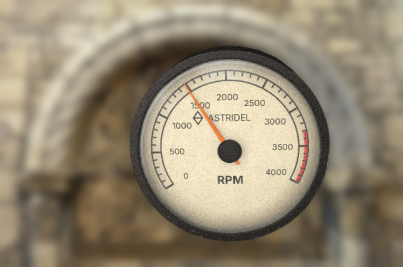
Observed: 1500 rpm
